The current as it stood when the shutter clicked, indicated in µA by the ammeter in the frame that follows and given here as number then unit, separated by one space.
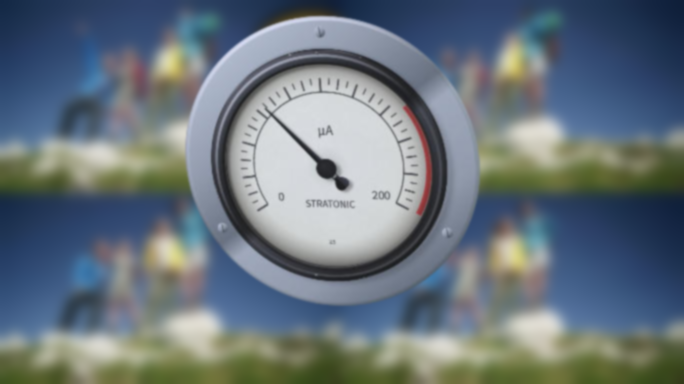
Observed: 65 µA
